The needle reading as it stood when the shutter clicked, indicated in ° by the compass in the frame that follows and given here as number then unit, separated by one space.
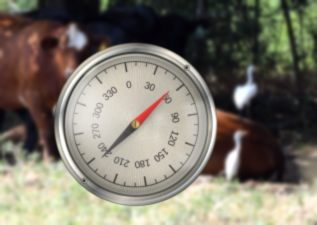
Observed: 55 °
